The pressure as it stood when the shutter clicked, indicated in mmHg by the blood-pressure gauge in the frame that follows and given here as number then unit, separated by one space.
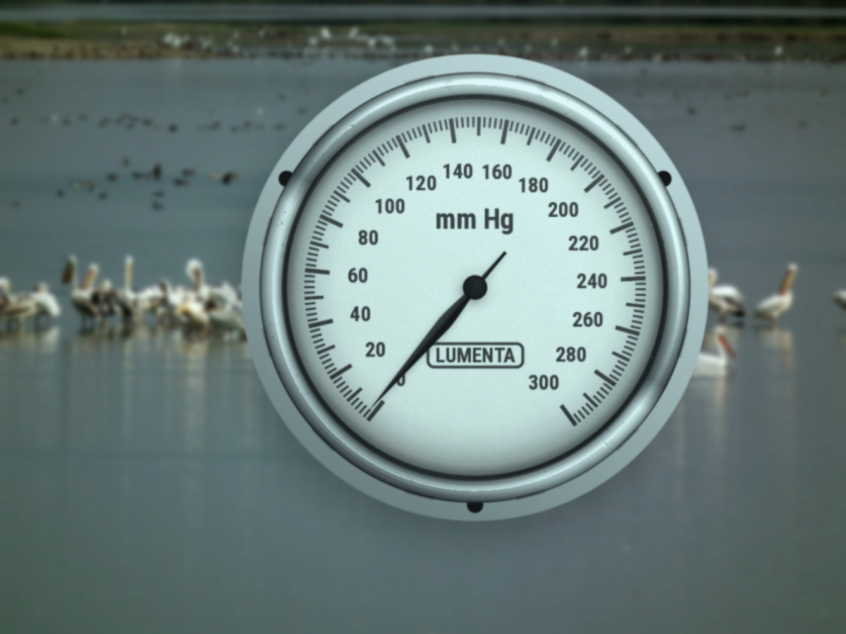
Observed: 2 mmHg
